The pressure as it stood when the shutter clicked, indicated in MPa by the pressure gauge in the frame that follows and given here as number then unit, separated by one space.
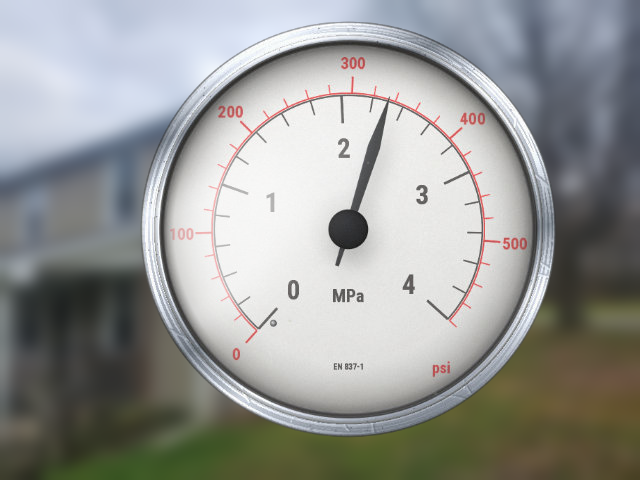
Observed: 2.3 MPa
